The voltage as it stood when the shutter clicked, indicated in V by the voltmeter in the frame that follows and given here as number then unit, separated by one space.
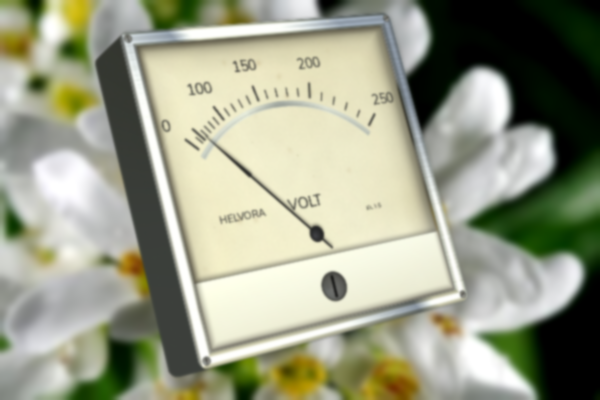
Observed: 50 V
